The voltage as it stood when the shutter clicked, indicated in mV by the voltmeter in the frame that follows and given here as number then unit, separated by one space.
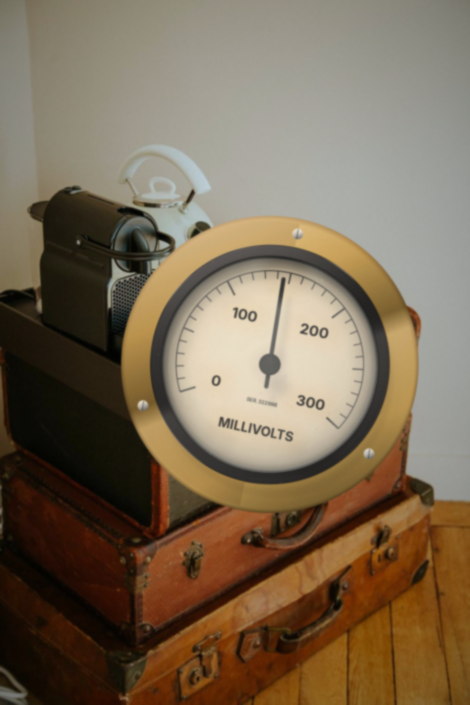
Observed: 145 mV
